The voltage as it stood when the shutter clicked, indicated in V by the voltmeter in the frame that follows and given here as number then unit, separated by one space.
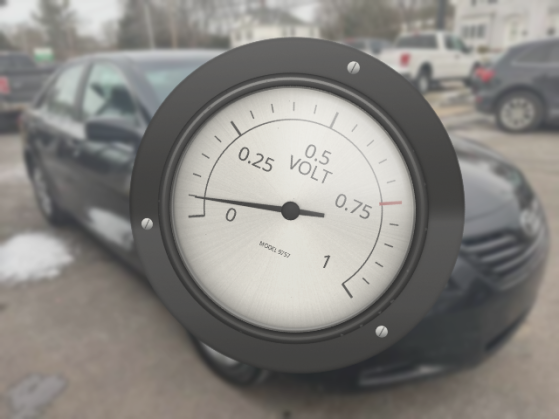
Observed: 0.05 V
